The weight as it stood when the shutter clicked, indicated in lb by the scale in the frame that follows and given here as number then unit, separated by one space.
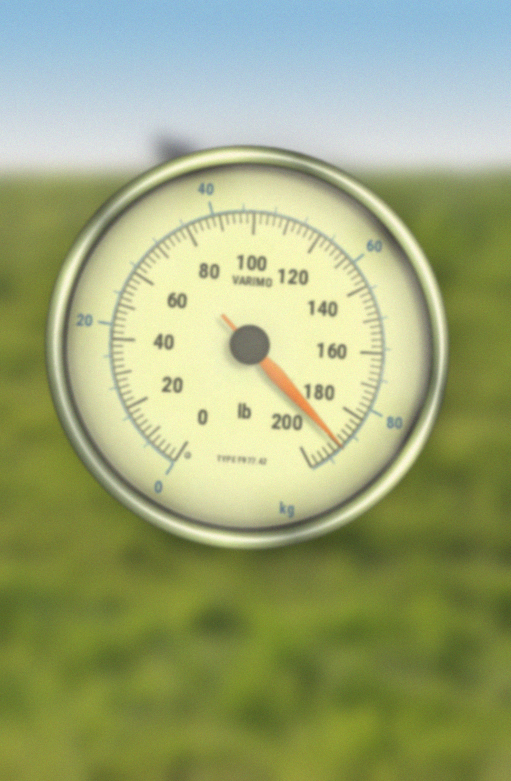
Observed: 190 lb
